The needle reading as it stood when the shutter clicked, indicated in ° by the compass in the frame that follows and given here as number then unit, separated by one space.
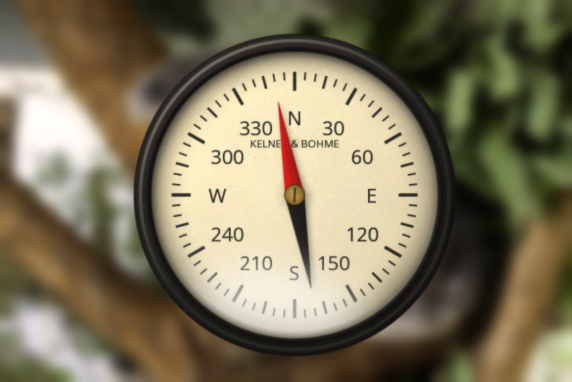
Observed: 350 °
